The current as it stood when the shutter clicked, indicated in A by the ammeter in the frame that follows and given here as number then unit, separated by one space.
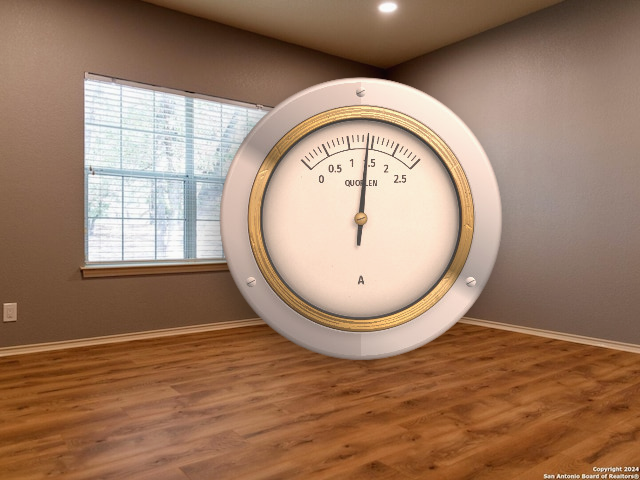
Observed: 1.4 A
